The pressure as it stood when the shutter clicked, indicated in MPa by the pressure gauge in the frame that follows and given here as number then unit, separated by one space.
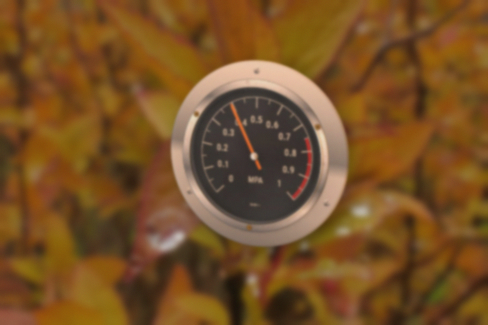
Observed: 0.4 MPa
